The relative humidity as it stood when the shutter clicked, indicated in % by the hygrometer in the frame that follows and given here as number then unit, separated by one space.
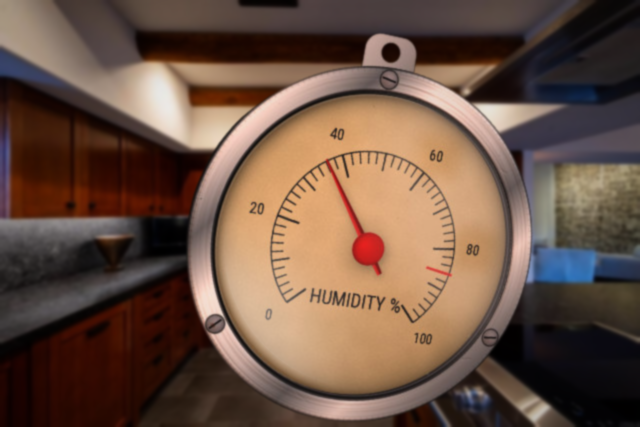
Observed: 36 %
